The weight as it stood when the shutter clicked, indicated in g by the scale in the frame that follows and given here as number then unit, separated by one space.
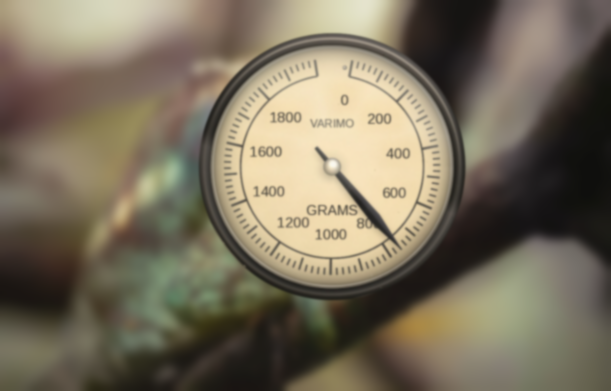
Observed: 760 g
